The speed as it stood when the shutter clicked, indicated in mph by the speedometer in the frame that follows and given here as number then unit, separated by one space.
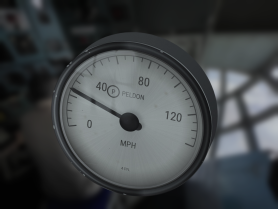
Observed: 25 mph
